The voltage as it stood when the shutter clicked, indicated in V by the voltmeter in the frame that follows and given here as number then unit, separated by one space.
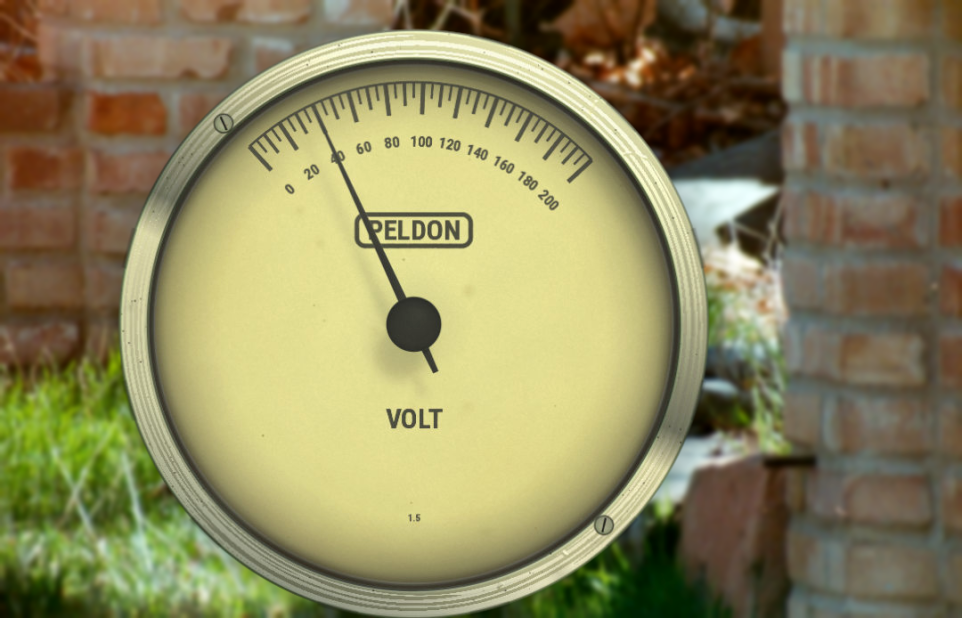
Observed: 40 V
